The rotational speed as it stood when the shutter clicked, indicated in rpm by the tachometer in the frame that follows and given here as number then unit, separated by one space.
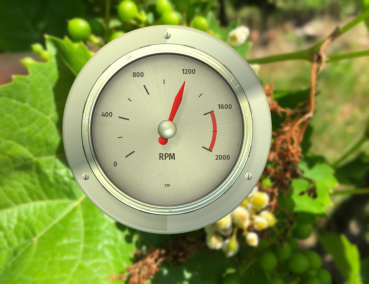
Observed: 1200 rpm
